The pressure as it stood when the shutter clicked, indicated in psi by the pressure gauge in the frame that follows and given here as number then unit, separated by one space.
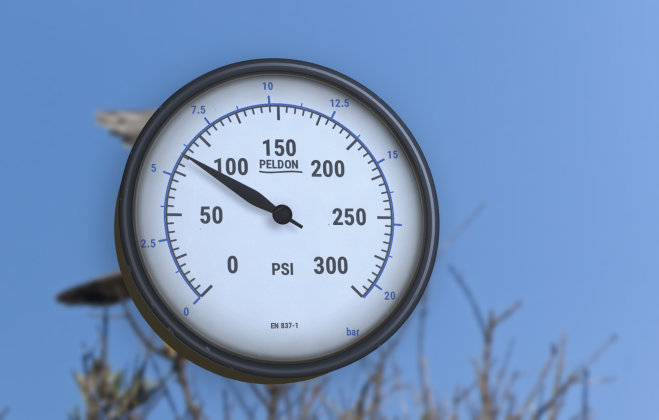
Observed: 85 psi
